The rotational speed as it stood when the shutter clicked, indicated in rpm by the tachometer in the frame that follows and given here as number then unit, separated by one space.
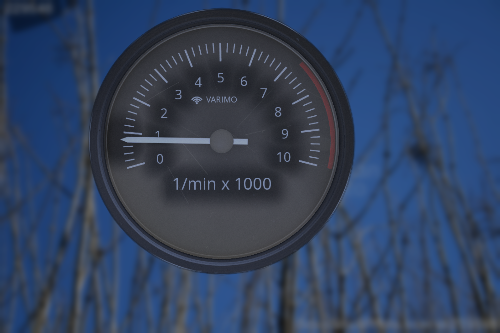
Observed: 800 rpm
